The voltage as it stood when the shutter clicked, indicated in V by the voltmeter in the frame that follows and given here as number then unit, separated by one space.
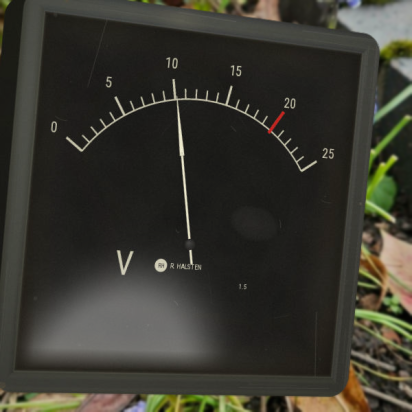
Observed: 10 V
